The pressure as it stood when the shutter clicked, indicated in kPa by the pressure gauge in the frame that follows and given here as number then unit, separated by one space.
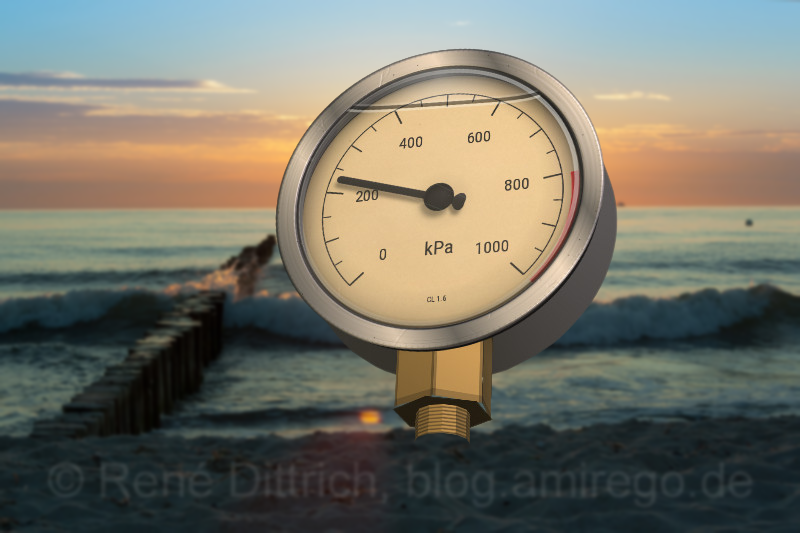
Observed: 225 kPa
